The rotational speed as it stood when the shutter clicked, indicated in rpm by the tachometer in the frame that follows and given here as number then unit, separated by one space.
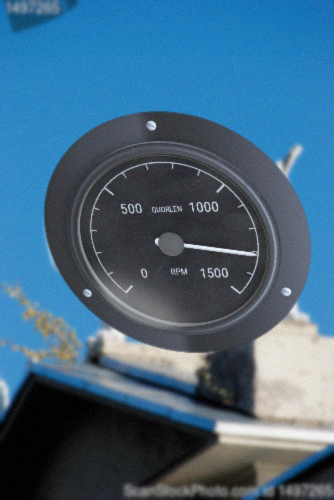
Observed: 1300 rpm
